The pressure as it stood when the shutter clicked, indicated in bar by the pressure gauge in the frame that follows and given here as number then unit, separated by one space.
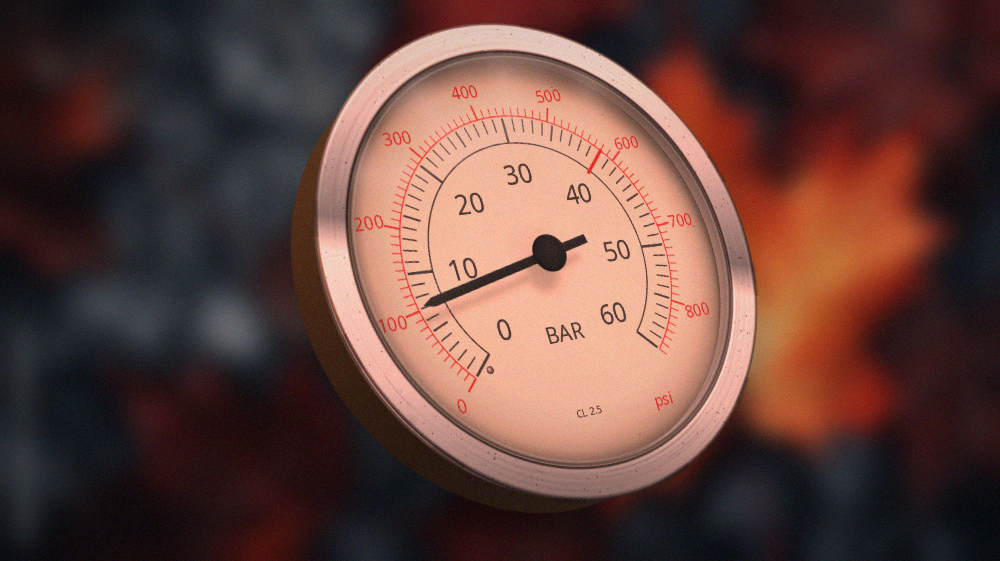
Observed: 7 bar
